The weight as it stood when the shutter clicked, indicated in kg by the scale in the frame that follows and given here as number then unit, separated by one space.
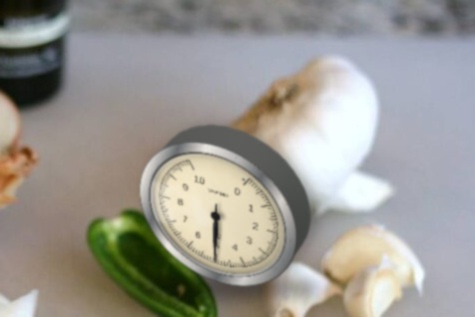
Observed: 5 kg
